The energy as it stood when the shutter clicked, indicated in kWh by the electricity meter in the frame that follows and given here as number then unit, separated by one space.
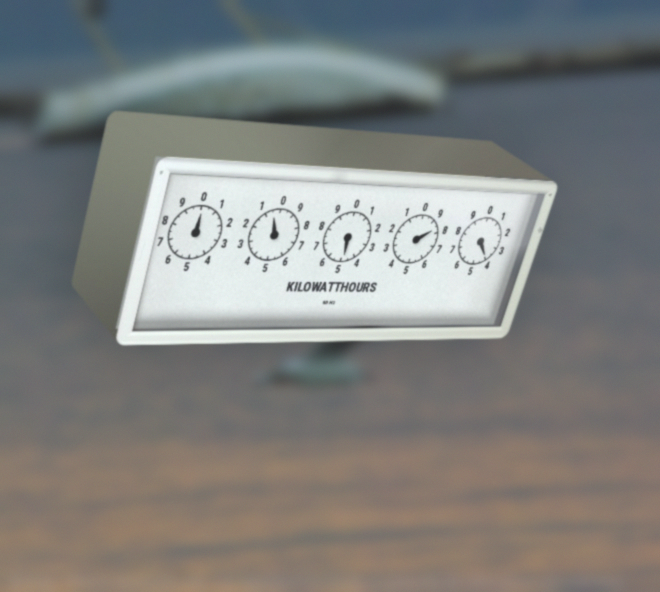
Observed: 484 kWh
